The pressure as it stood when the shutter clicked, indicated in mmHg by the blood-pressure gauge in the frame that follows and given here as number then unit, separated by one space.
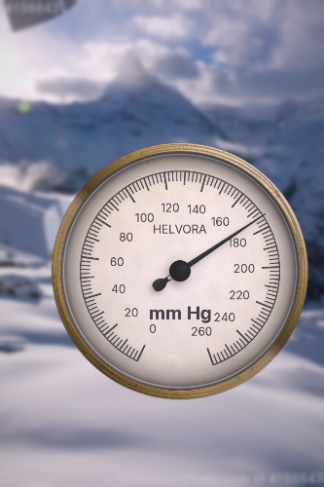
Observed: 174 mmHg
